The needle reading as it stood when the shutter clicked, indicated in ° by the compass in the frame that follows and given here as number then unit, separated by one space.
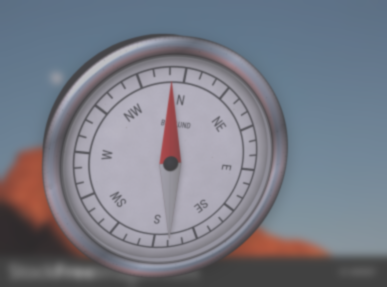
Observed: 350 °
